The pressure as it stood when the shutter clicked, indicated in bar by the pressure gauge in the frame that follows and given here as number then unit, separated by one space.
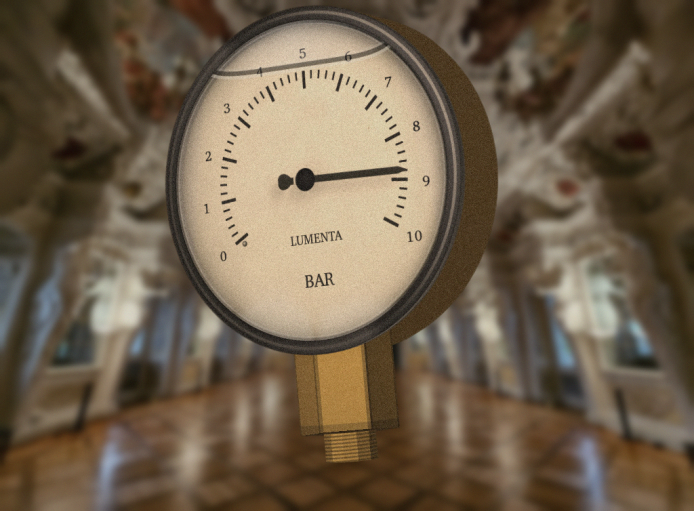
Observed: 8.8 bar
